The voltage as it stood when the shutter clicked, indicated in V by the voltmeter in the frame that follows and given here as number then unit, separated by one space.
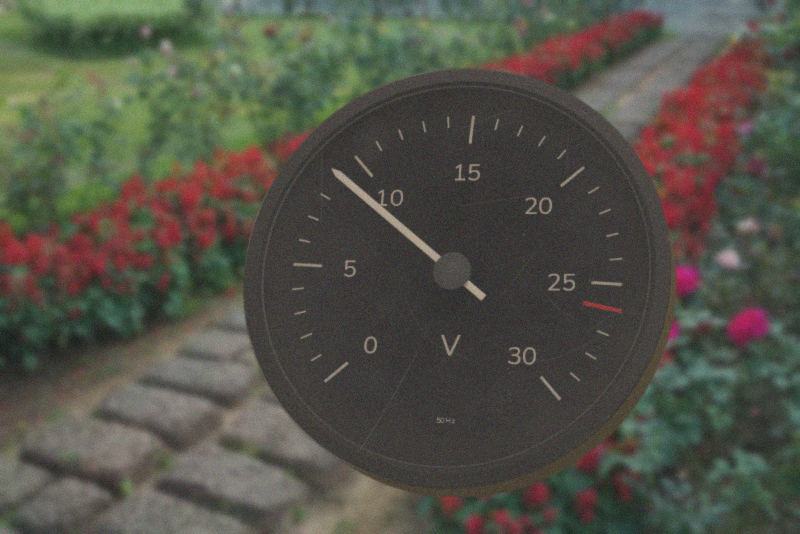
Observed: 9 V
